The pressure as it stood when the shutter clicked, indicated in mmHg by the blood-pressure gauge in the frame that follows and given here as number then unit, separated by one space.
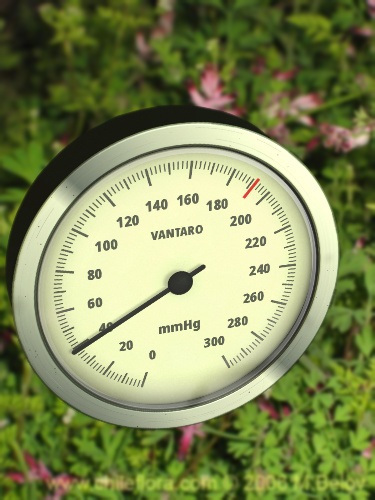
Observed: 40 mmHg
